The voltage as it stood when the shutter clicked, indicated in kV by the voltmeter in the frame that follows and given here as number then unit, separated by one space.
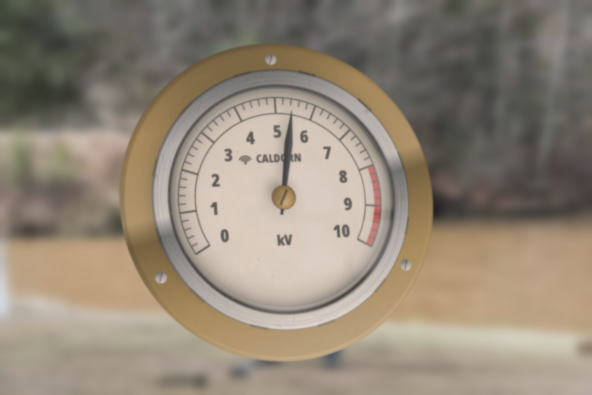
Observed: 5.4 kV
